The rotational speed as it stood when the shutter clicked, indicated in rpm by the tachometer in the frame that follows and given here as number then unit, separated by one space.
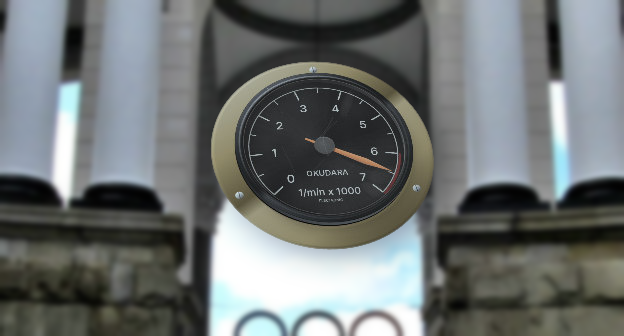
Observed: 6500 rpm
